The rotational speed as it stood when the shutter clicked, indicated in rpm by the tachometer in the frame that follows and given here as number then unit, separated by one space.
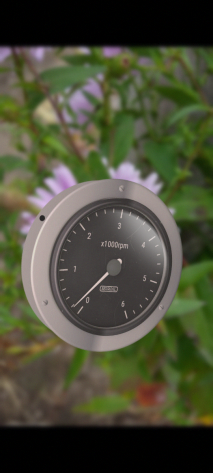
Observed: 200 rpm
